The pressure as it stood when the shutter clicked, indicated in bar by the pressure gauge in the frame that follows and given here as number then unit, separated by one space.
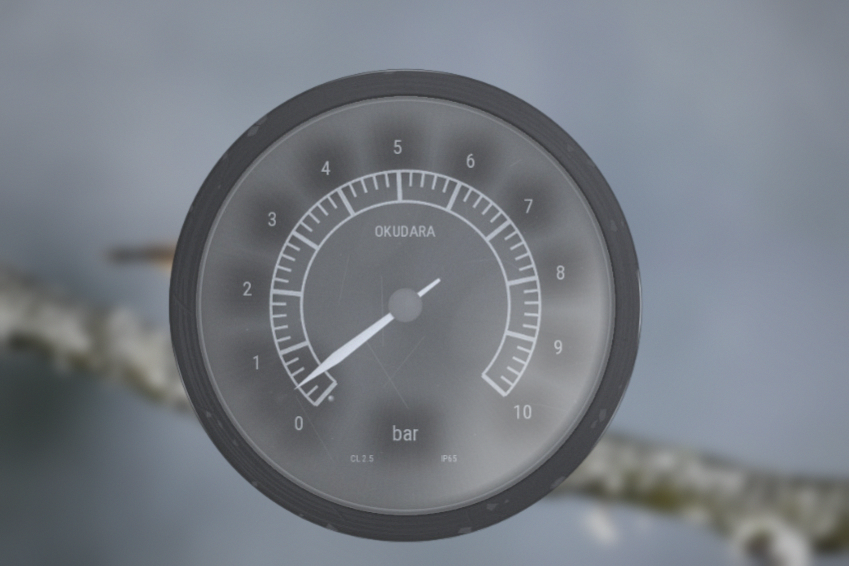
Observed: 0.4 bar
